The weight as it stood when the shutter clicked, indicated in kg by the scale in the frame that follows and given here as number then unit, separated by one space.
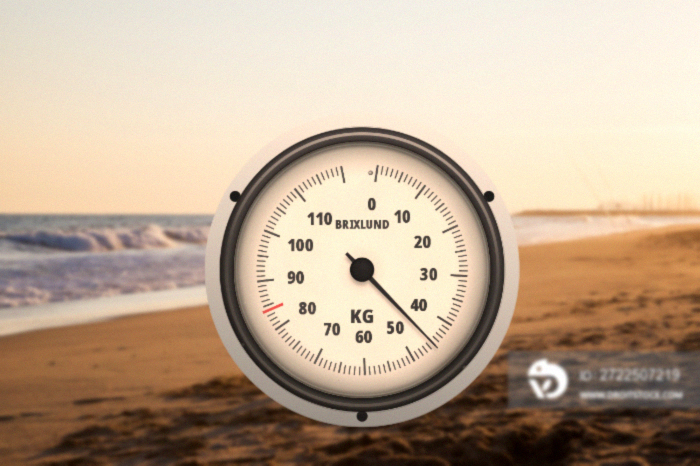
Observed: 45 kg
